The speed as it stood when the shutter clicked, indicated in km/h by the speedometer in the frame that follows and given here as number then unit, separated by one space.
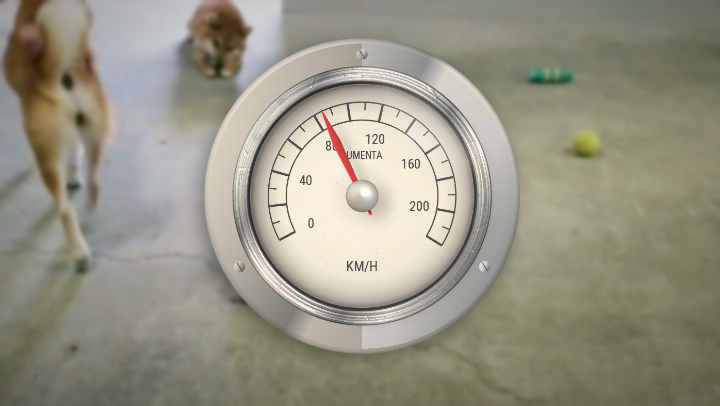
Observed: 85 km/h
